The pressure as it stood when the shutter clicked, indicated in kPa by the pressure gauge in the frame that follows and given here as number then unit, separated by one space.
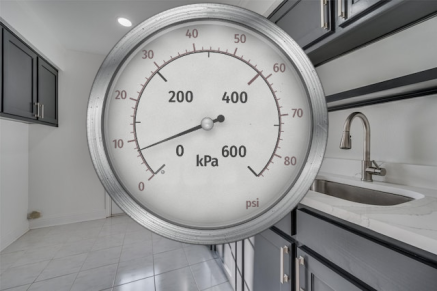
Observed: 50 kPa
